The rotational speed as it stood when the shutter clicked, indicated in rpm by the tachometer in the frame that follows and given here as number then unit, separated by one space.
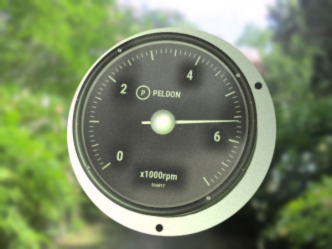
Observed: 5600 rpm
